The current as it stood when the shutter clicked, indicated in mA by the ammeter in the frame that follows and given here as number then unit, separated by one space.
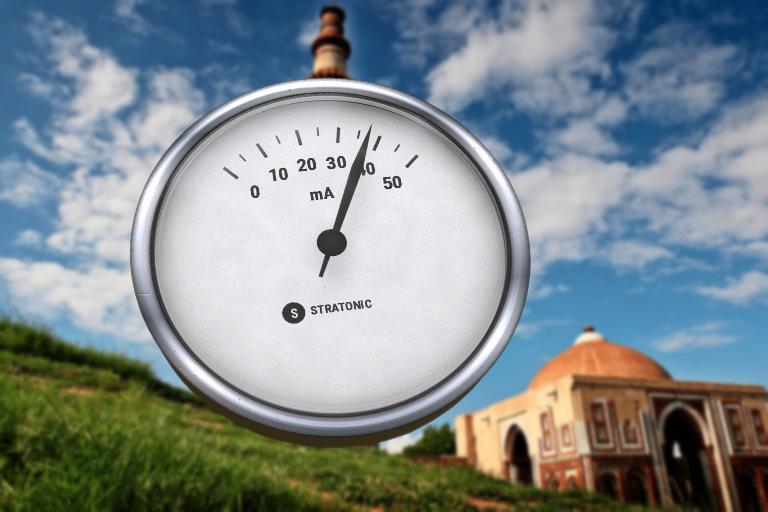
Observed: 37.5 mA
